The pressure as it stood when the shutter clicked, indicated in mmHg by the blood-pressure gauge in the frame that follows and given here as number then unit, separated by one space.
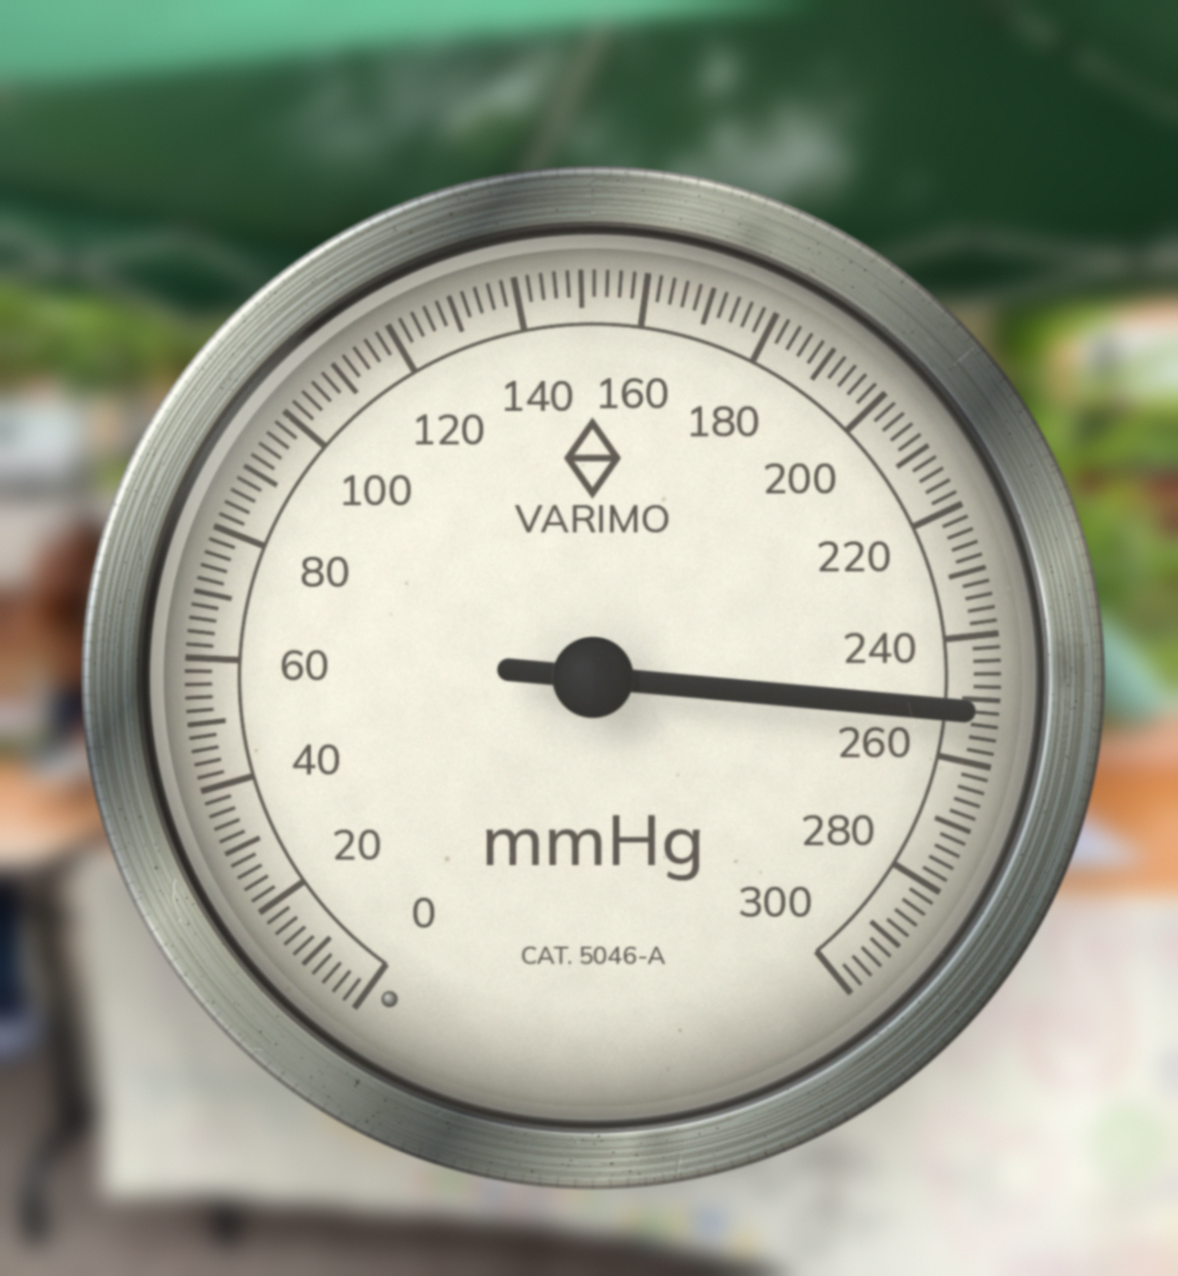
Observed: 252 mmHg
